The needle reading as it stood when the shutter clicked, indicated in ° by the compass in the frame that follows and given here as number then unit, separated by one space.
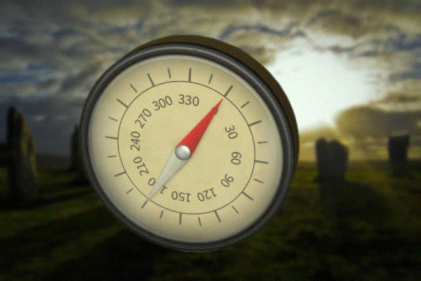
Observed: 0 °
